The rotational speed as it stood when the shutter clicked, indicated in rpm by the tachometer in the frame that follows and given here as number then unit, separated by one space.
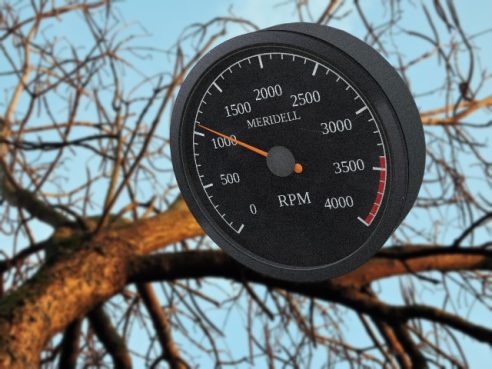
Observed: 1100 rpm
